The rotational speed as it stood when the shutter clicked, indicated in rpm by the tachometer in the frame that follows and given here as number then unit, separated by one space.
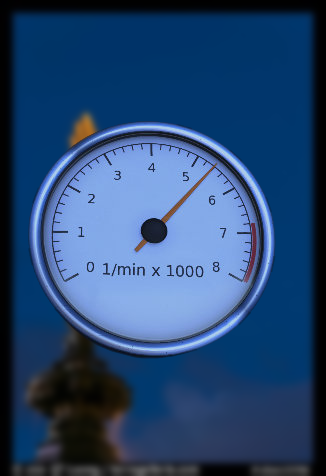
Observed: 5400 rpm
